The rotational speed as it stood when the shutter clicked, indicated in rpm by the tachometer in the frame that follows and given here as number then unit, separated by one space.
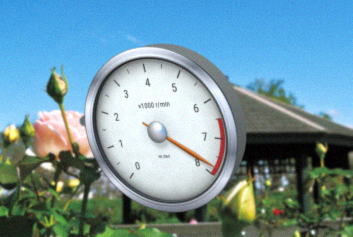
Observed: 7750 rpm
